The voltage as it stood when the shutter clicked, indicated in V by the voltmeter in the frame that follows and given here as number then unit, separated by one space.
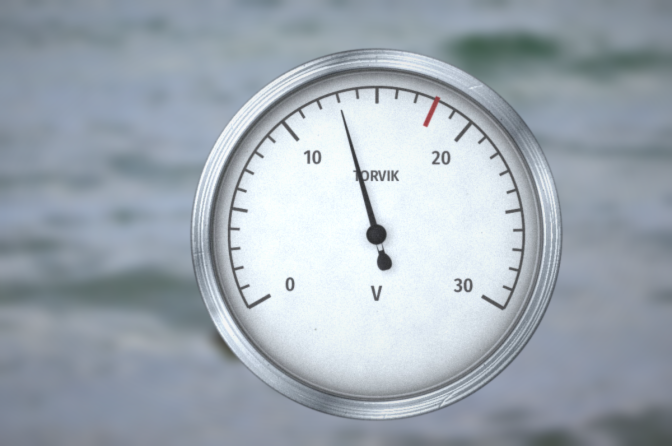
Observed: 13 V
